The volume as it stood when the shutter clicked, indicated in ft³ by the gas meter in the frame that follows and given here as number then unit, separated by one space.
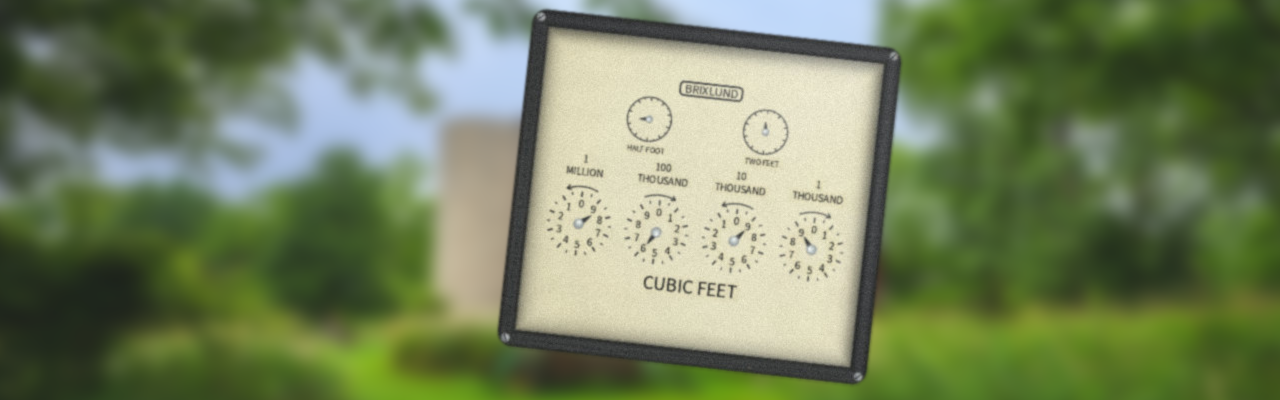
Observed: 858900 ft³
